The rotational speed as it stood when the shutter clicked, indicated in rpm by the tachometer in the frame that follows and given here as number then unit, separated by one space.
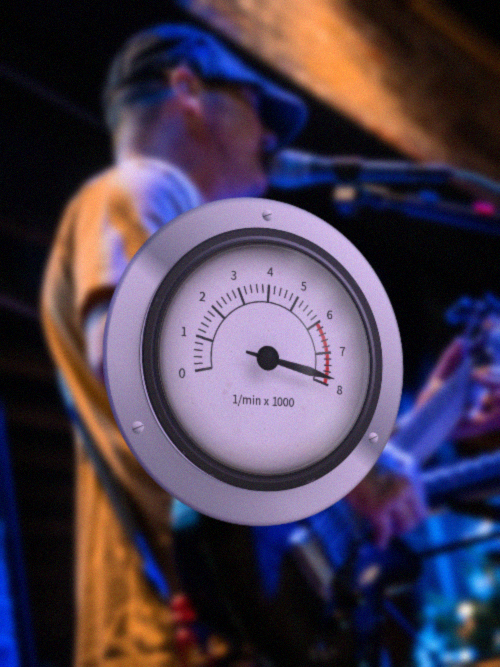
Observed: 7800 rpm
